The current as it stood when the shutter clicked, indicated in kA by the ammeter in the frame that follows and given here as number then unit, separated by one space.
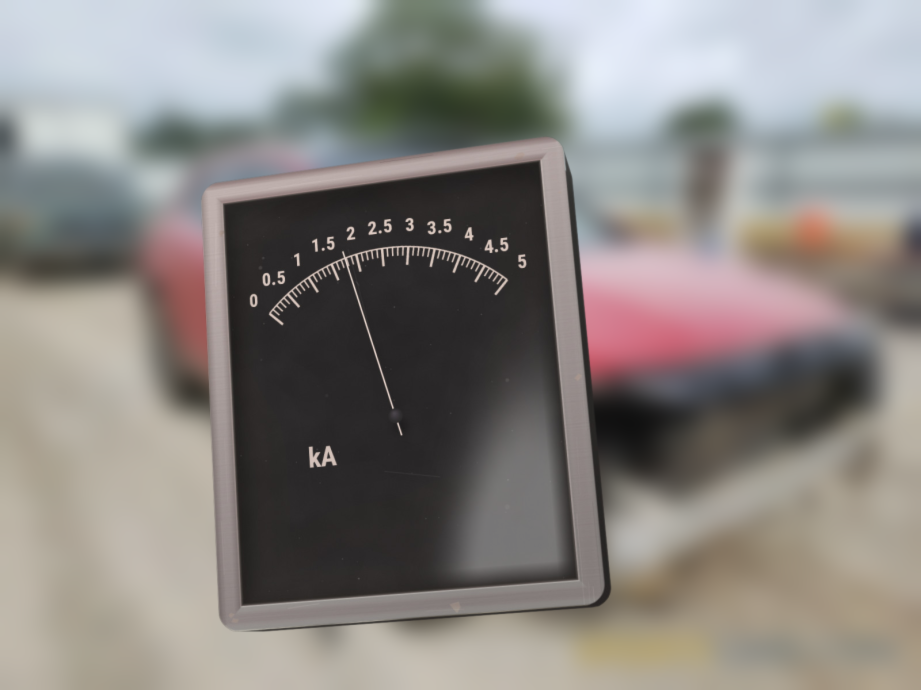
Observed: 1.8 kA
